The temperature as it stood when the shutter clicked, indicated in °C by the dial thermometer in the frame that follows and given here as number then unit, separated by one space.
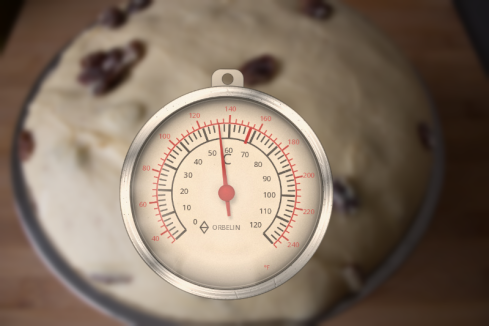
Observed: 56 °C
